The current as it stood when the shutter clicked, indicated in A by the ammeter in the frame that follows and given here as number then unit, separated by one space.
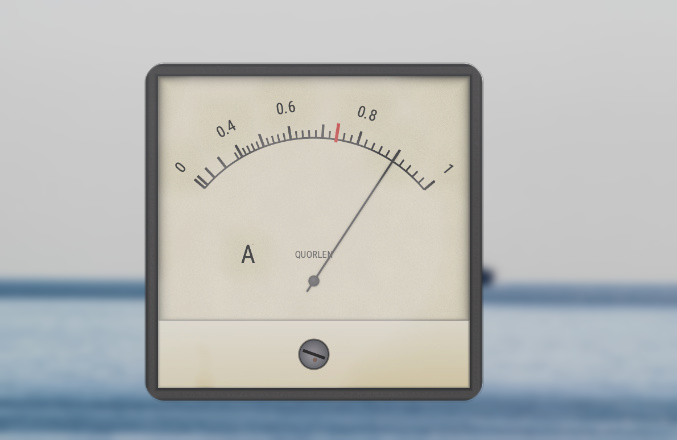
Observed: 0.9 A
